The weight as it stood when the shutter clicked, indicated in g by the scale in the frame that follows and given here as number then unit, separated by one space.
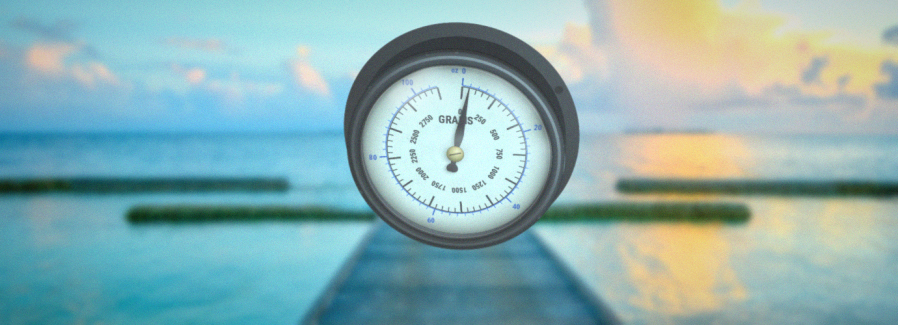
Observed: 50 g
